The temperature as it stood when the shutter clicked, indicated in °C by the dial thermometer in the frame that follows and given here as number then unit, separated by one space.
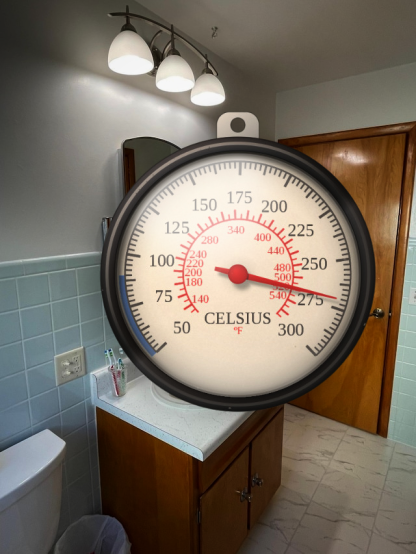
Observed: 270 °C
